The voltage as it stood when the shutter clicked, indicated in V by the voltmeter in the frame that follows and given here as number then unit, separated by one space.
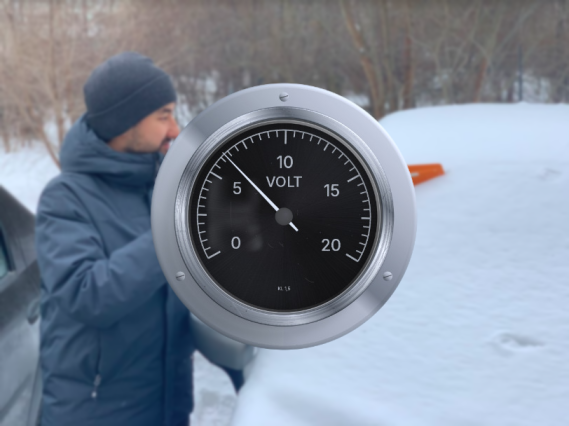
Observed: 6.25 V
